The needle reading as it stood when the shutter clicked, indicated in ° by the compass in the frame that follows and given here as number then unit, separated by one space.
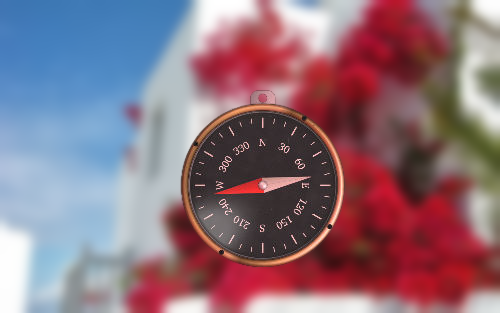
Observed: 260 °
